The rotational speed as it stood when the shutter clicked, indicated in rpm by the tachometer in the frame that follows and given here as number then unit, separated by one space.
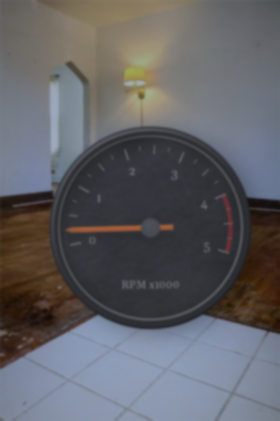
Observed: 250 rpm
